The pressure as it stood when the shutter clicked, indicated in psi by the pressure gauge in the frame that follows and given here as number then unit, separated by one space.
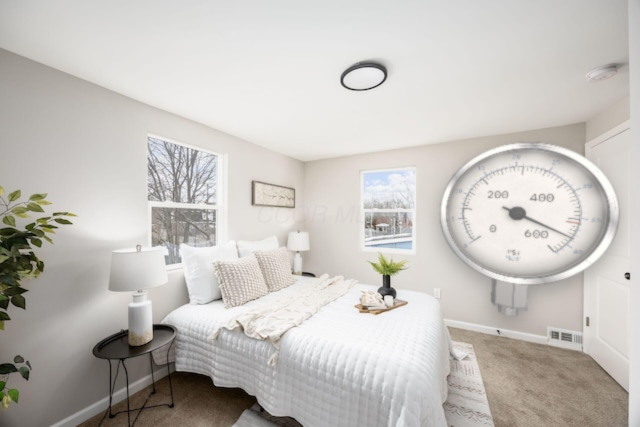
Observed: 550 psi
